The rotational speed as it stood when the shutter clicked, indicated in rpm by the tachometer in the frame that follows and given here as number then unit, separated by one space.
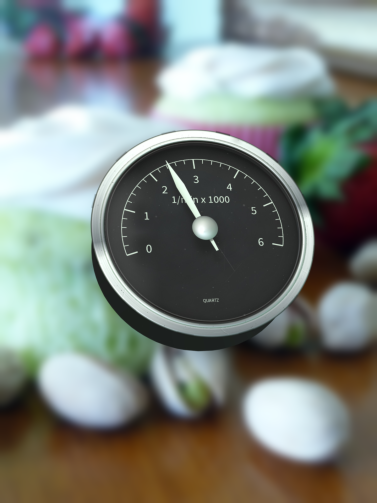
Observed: 2400 rpm
